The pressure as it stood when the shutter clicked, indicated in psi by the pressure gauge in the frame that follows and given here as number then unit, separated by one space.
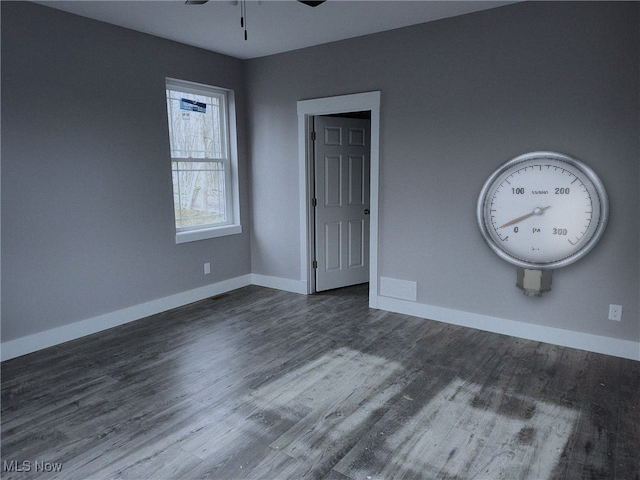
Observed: 20 psi
